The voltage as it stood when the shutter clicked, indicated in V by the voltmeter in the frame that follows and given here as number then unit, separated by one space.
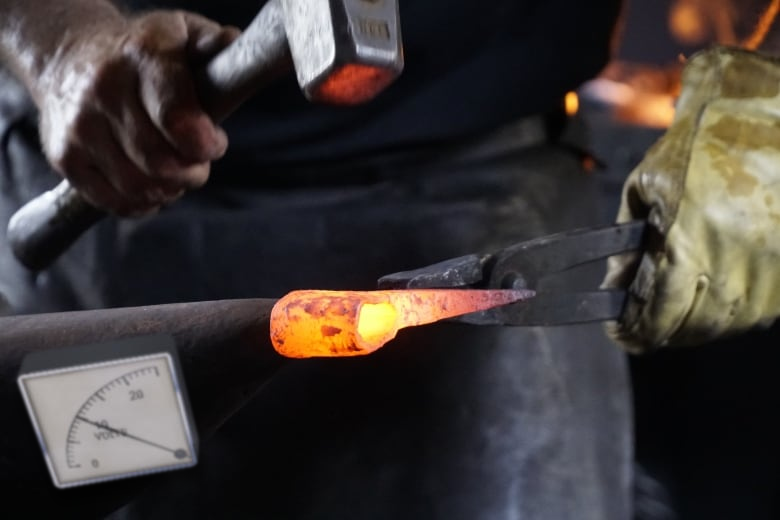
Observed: 10 V
